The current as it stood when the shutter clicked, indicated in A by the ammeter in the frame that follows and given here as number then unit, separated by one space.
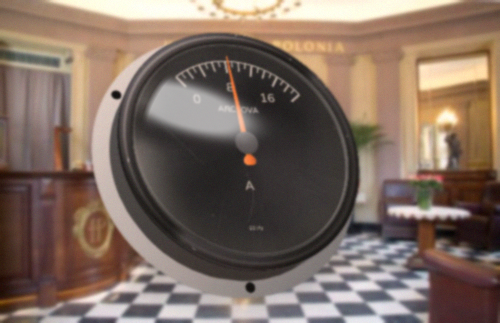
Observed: 8 A
